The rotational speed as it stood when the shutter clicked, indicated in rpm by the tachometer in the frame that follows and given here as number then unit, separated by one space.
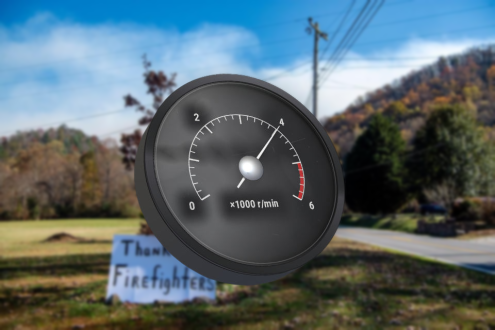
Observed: 4000 rpm
